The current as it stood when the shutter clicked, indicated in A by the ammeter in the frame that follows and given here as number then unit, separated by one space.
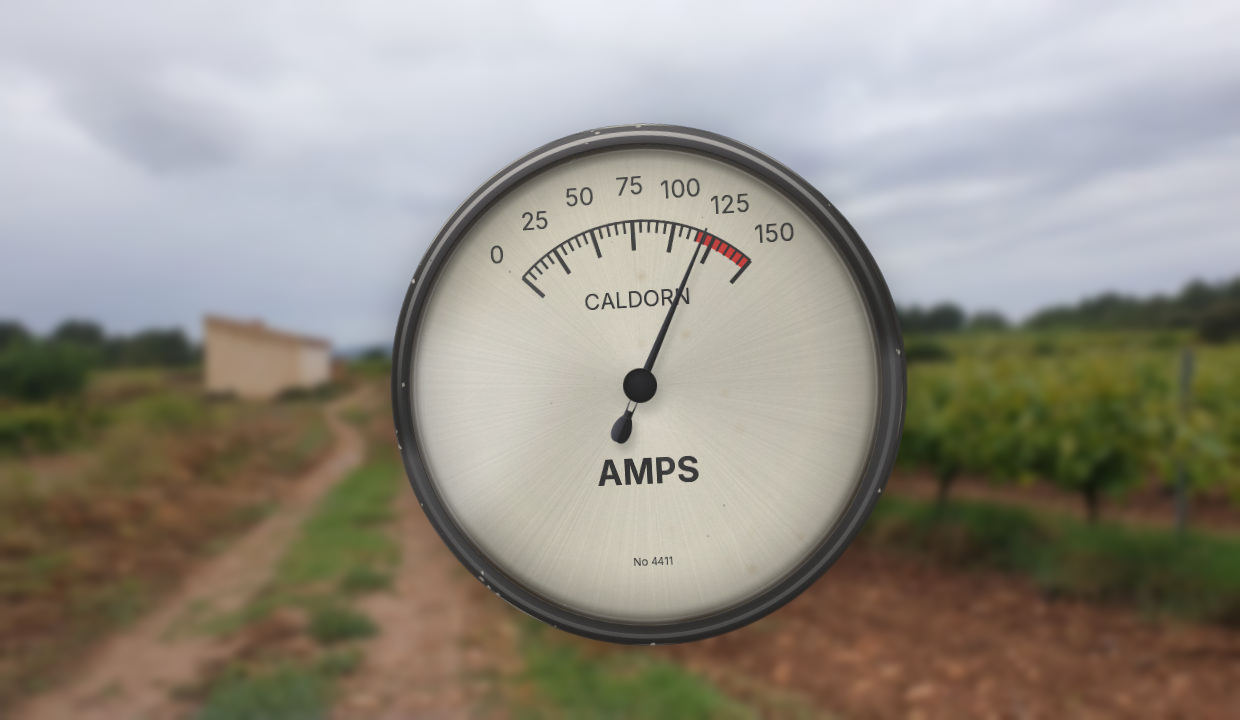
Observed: 120 A
